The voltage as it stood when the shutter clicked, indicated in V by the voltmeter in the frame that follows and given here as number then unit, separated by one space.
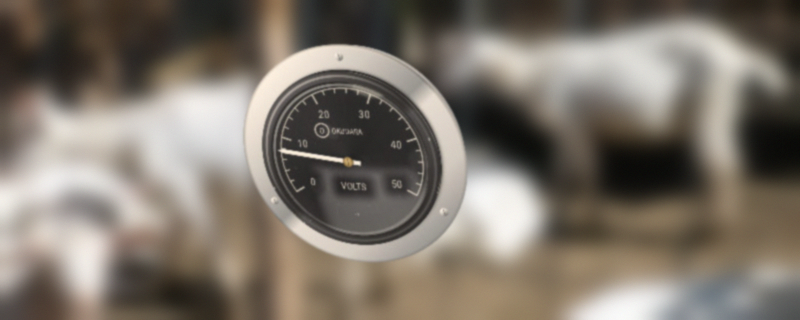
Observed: 8 V
